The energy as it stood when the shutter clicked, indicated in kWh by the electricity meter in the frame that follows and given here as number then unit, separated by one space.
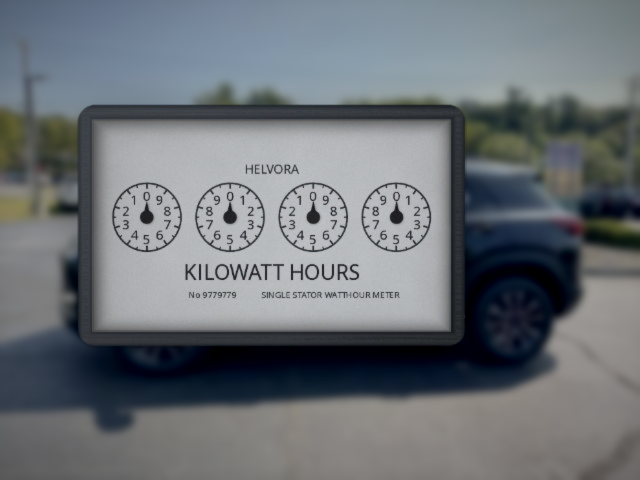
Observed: 0 kWh
